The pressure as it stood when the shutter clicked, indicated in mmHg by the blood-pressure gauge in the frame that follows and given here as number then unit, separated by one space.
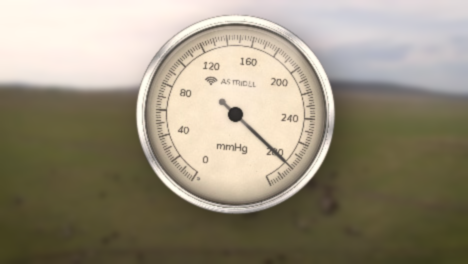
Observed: 280 mmHg
